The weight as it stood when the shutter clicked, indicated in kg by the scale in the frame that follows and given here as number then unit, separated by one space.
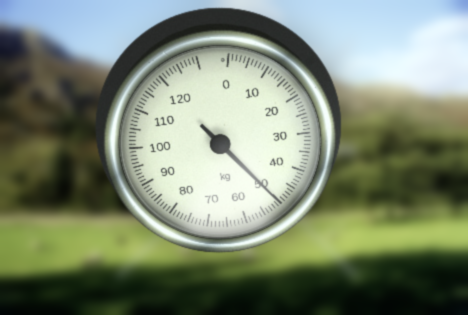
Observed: 50 kg
